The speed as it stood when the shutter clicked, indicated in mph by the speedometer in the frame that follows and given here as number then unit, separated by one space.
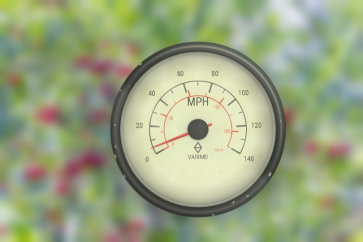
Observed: 5 mph
